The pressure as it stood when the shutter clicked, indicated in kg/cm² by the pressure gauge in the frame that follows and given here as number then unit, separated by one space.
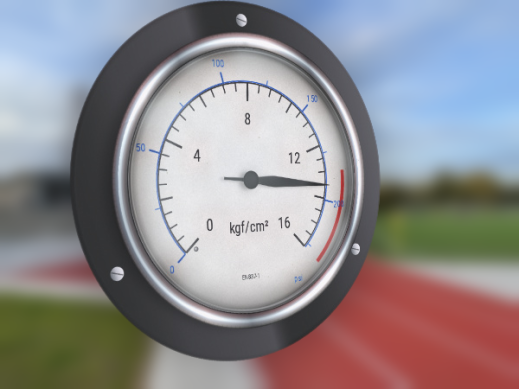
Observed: 13.5 kg/cm²
